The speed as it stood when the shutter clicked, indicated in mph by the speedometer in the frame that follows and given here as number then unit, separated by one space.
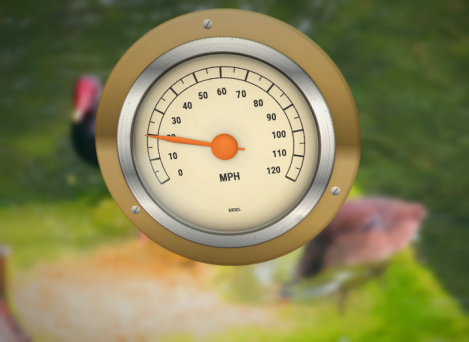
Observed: 20 mph
